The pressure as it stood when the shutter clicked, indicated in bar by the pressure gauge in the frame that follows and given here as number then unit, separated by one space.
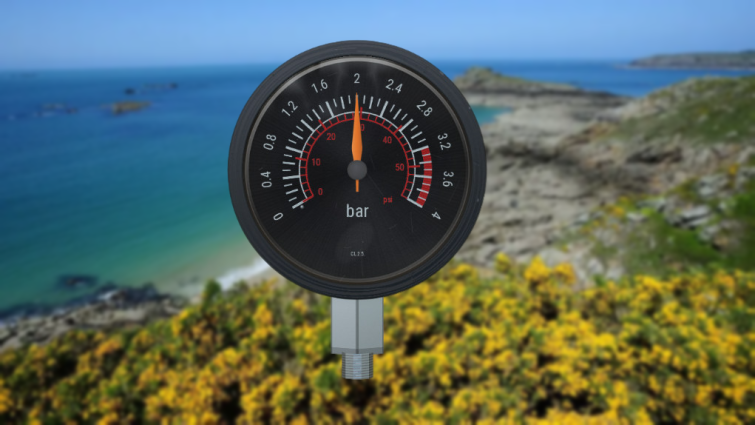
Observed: 2 bar
